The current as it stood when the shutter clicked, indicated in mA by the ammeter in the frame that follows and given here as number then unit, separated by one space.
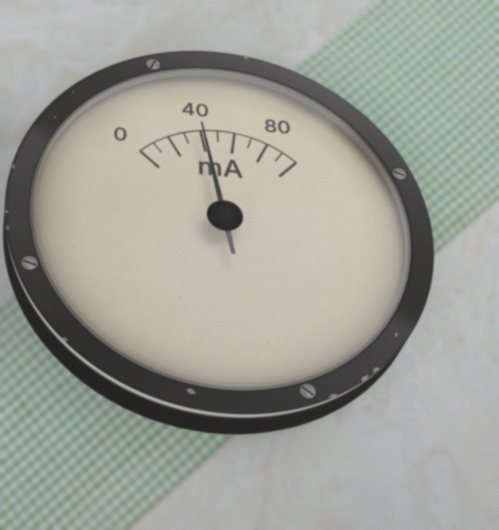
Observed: 40 mA
